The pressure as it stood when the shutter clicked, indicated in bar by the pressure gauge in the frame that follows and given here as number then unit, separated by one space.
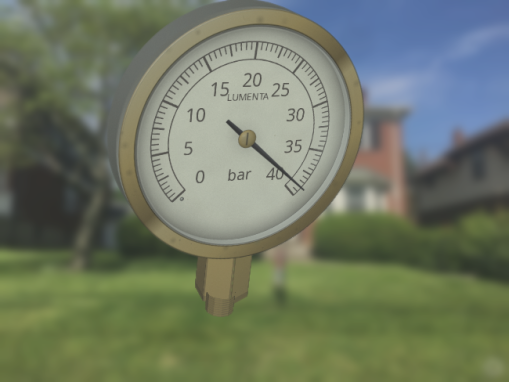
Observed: 39 bar
